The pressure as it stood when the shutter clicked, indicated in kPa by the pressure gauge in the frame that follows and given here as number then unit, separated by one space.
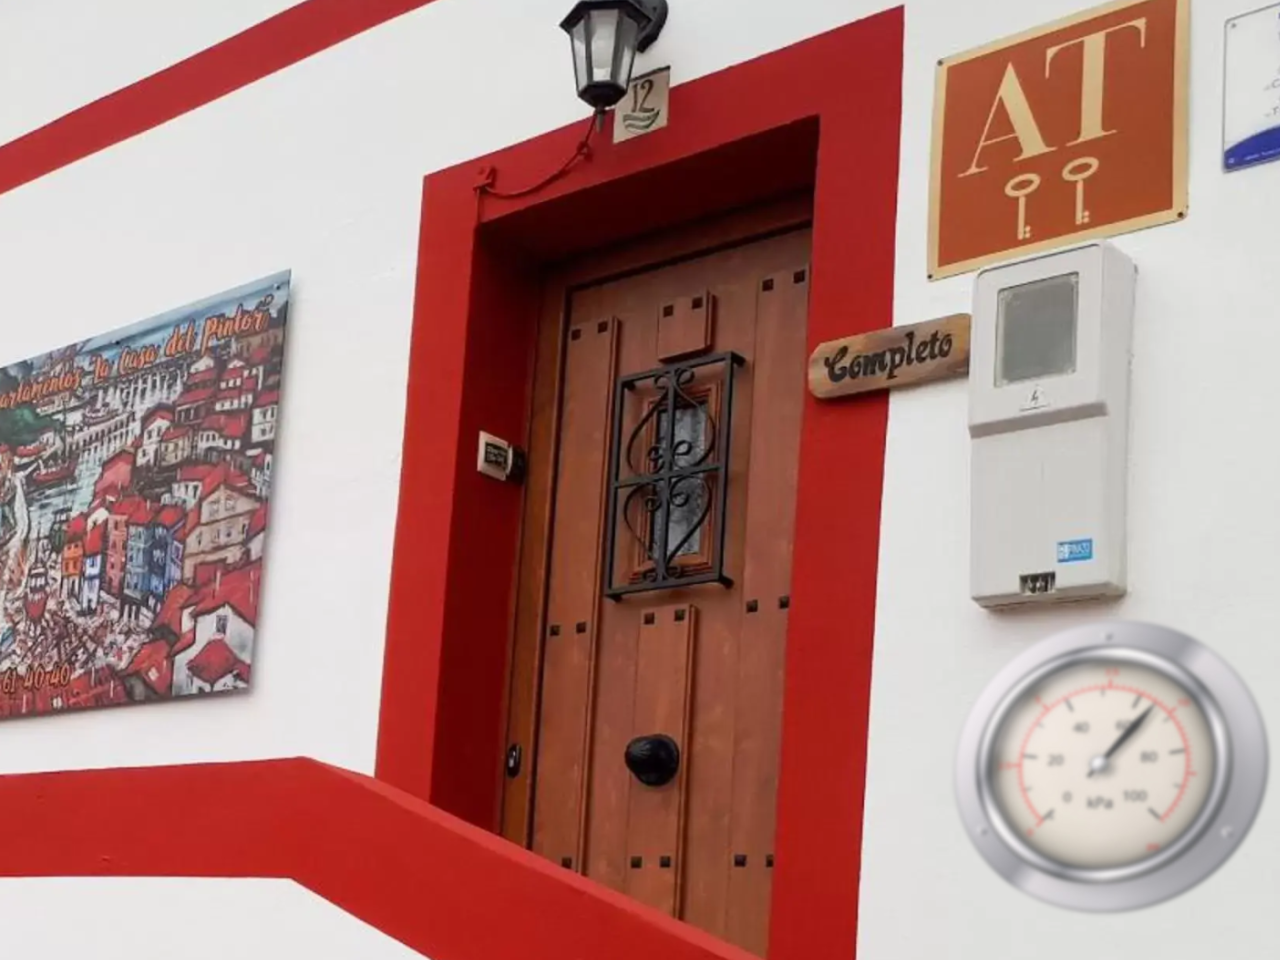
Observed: 65 kPa
